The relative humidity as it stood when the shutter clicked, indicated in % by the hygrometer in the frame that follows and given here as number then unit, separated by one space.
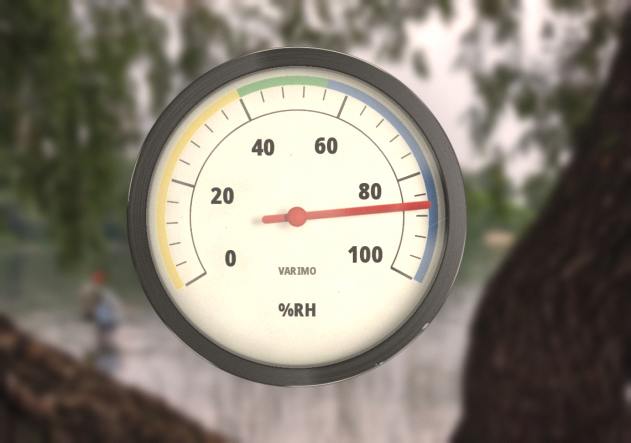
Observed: 86 %
